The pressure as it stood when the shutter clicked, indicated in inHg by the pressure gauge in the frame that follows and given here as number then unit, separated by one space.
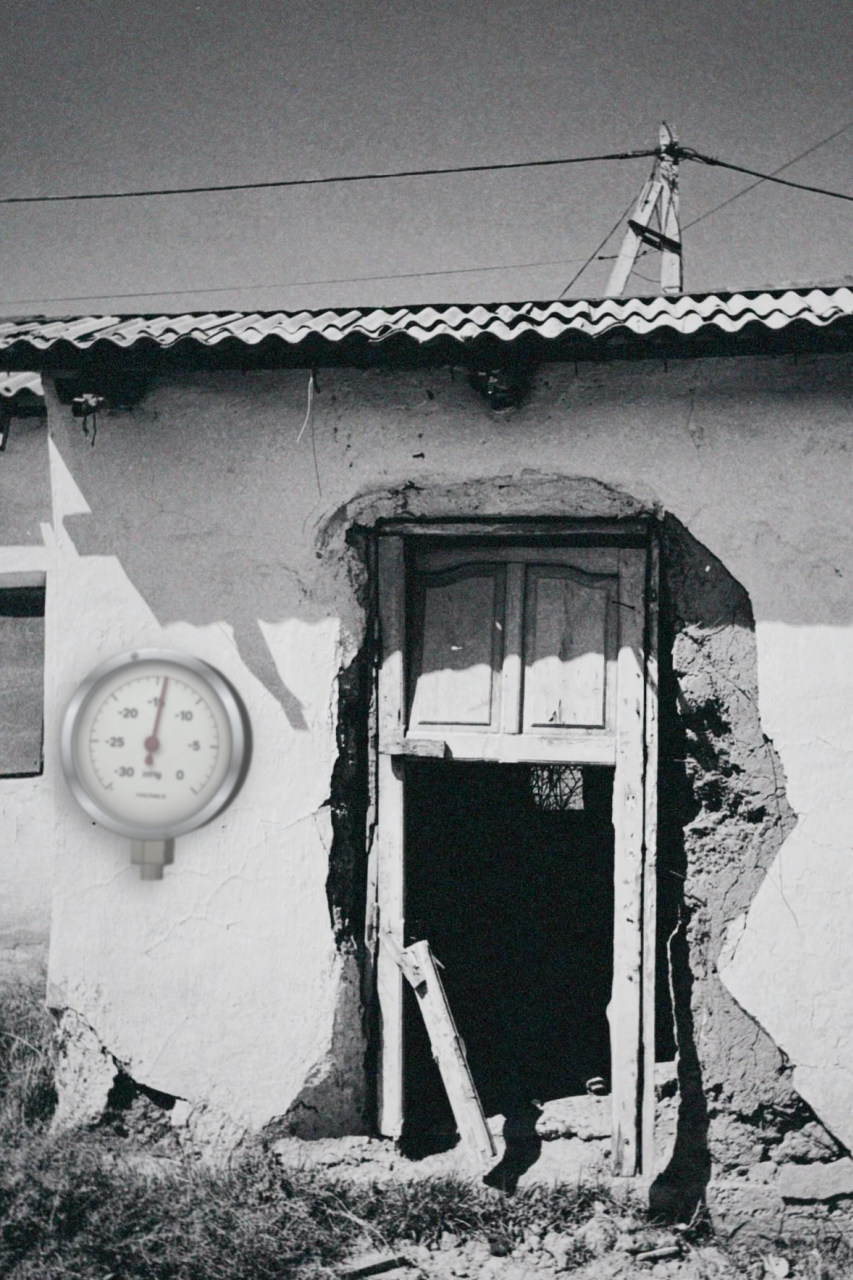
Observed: -14 inHg
